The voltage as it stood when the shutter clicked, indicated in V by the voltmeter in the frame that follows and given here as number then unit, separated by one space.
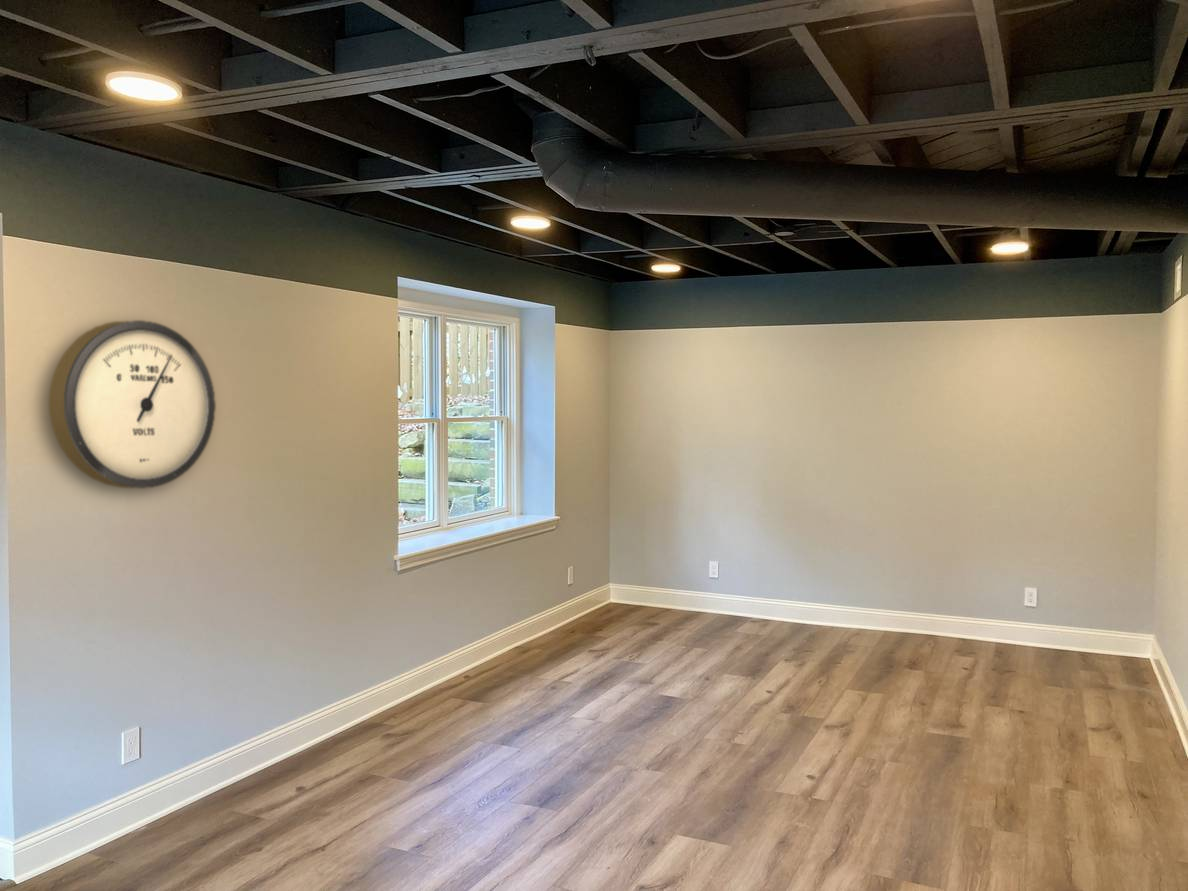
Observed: 125 V
